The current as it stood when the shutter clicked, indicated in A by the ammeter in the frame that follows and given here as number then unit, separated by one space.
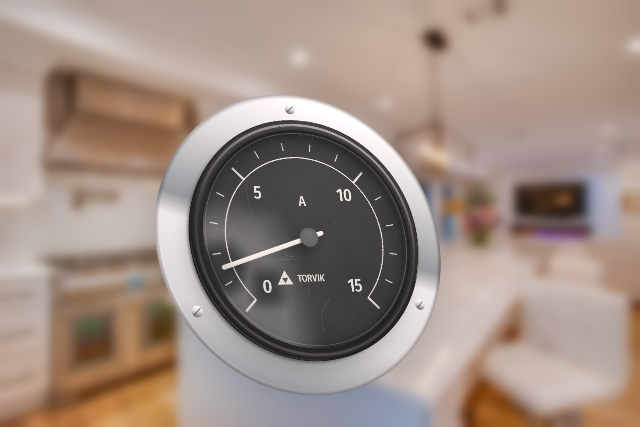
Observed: 1.5 A
